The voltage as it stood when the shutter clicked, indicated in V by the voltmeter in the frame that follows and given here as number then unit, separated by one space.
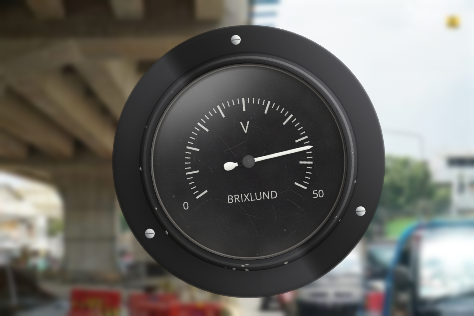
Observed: 42 V
